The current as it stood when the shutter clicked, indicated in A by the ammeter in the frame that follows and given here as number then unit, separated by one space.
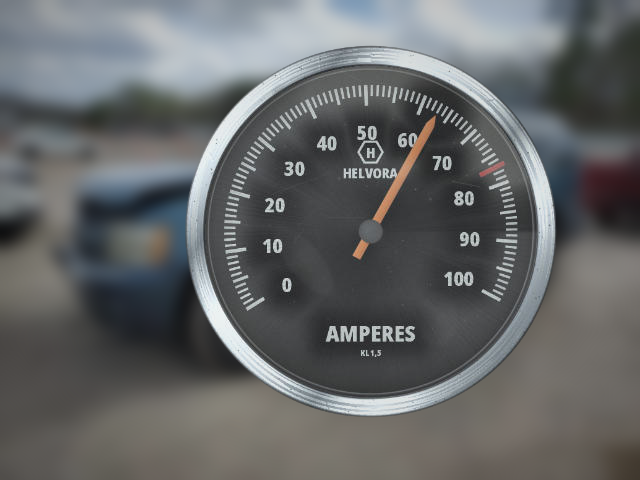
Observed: 63 A
